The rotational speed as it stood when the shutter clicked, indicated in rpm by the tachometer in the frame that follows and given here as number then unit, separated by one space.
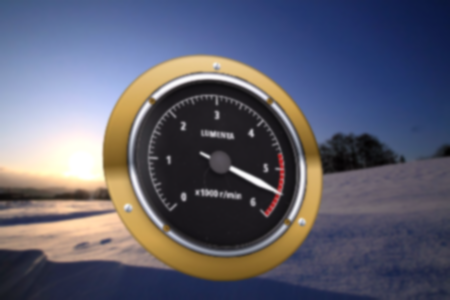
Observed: 5500 rpm
